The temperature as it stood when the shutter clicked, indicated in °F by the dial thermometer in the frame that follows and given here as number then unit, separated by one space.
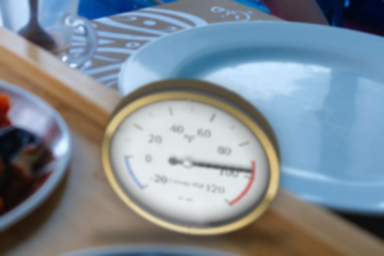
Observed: 95 °F
